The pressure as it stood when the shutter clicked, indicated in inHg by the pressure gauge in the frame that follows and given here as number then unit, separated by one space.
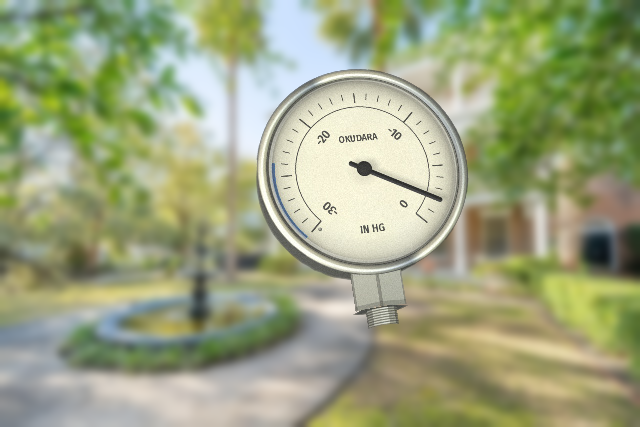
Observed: -2 inHg
